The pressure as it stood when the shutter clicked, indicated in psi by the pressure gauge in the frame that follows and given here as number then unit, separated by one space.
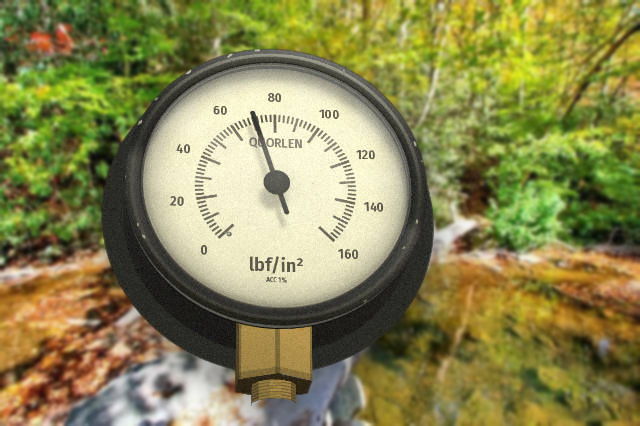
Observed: 70 psi
